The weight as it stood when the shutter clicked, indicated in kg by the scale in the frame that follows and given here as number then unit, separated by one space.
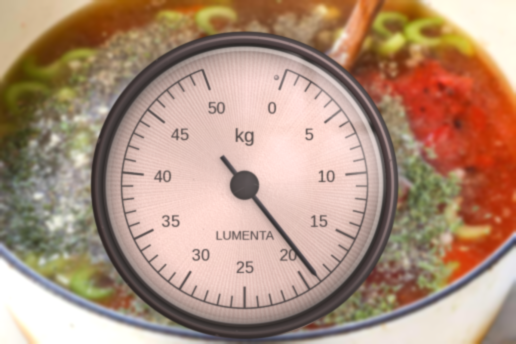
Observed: 19 kg
